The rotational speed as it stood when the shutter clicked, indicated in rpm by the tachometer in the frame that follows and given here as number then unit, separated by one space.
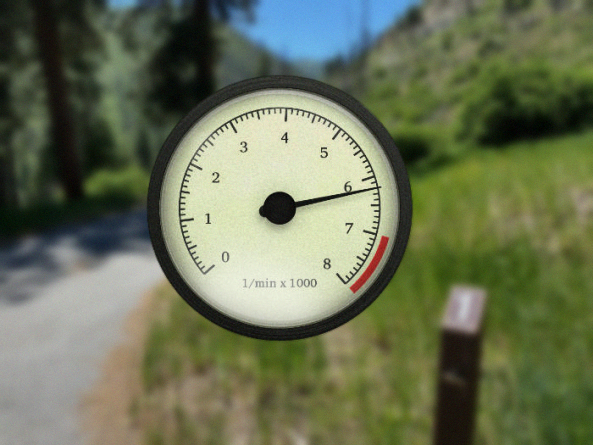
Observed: 6200 rpm
